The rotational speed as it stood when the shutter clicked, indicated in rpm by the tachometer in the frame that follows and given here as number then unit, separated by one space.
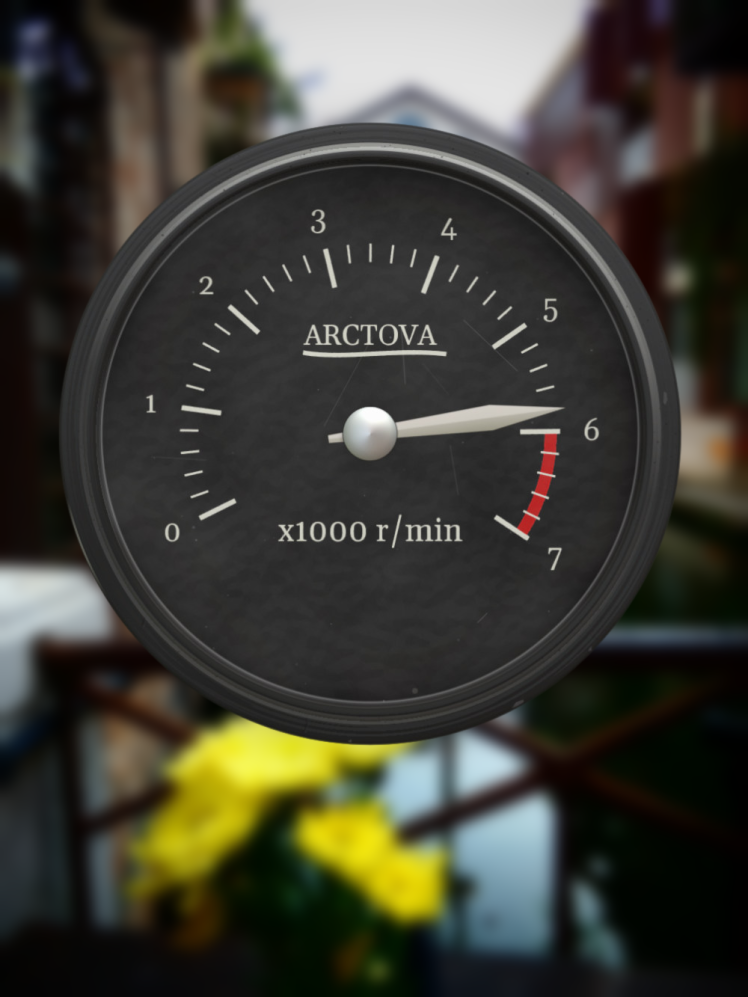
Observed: 5800 rpm
